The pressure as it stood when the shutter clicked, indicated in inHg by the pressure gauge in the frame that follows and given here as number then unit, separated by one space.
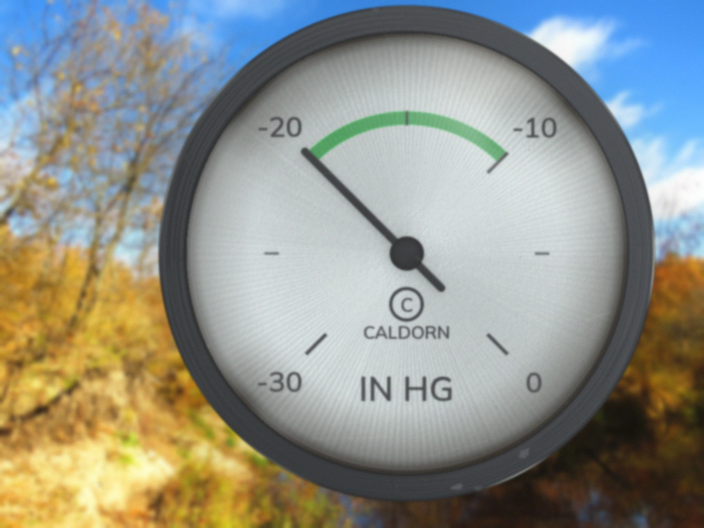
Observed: -20 inHg
